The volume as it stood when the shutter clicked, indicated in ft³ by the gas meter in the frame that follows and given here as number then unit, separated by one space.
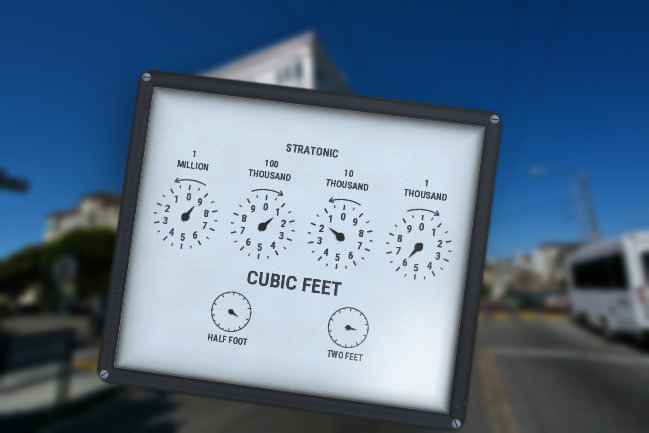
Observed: 911600 ft³
